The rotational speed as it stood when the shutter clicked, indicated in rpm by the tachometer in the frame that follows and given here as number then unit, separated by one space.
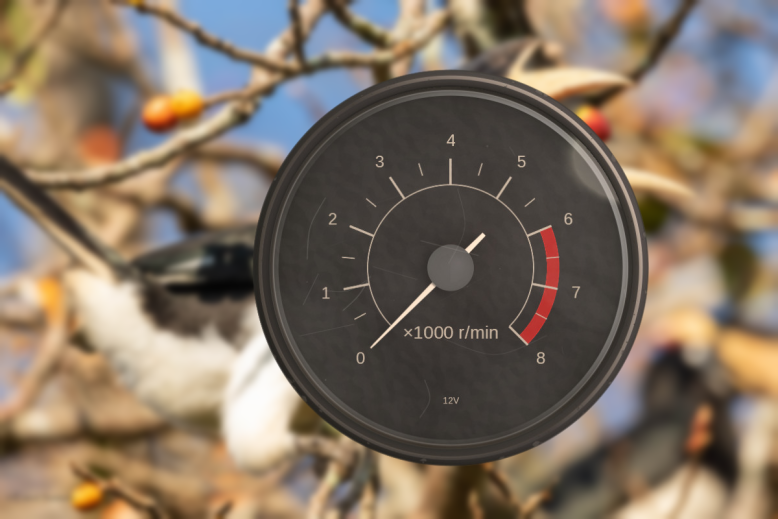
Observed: 0 rpm
